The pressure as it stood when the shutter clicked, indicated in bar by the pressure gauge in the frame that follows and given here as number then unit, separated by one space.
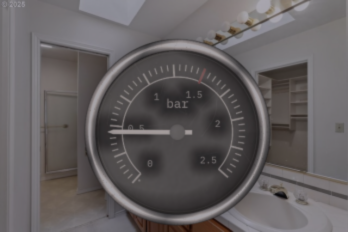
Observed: 0.45 bar
